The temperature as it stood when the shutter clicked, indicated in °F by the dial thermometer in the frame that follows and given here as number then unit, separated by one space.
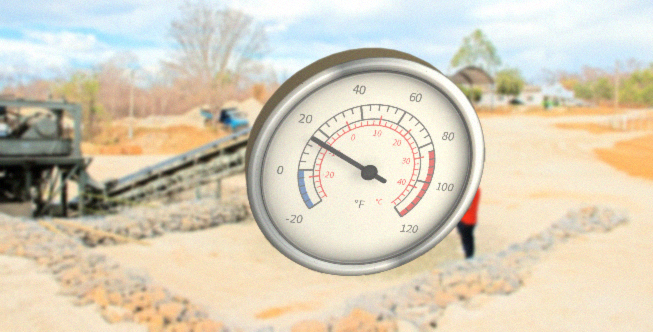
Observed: 16 °F
